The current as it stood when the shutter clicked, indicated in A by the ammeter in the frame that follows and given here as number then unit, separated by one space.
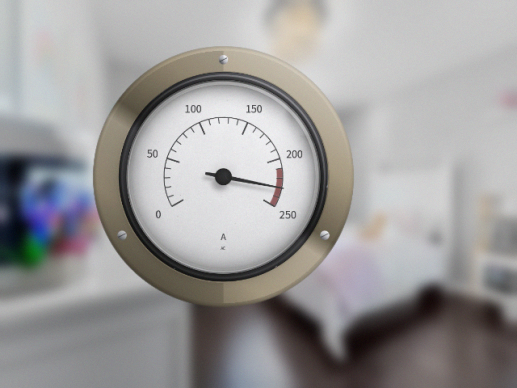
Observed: 230 A
